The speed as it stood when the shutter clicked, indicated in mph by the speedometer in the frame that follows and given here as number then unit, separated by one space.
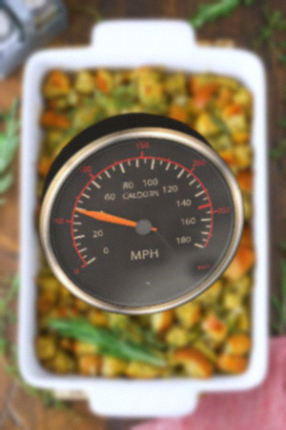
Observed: 40 mph
